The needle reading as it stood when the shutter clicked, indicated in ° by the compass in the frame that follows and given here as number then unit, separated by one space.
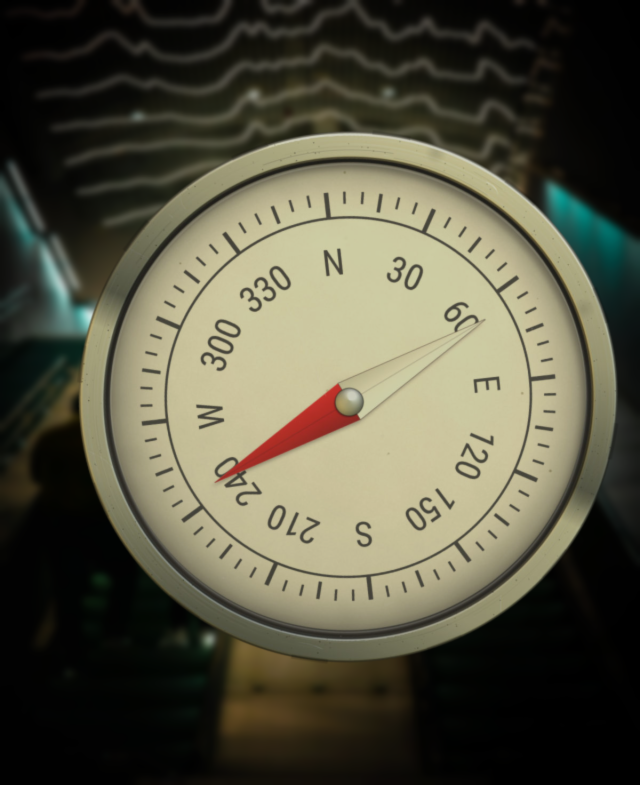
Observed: 245 °
